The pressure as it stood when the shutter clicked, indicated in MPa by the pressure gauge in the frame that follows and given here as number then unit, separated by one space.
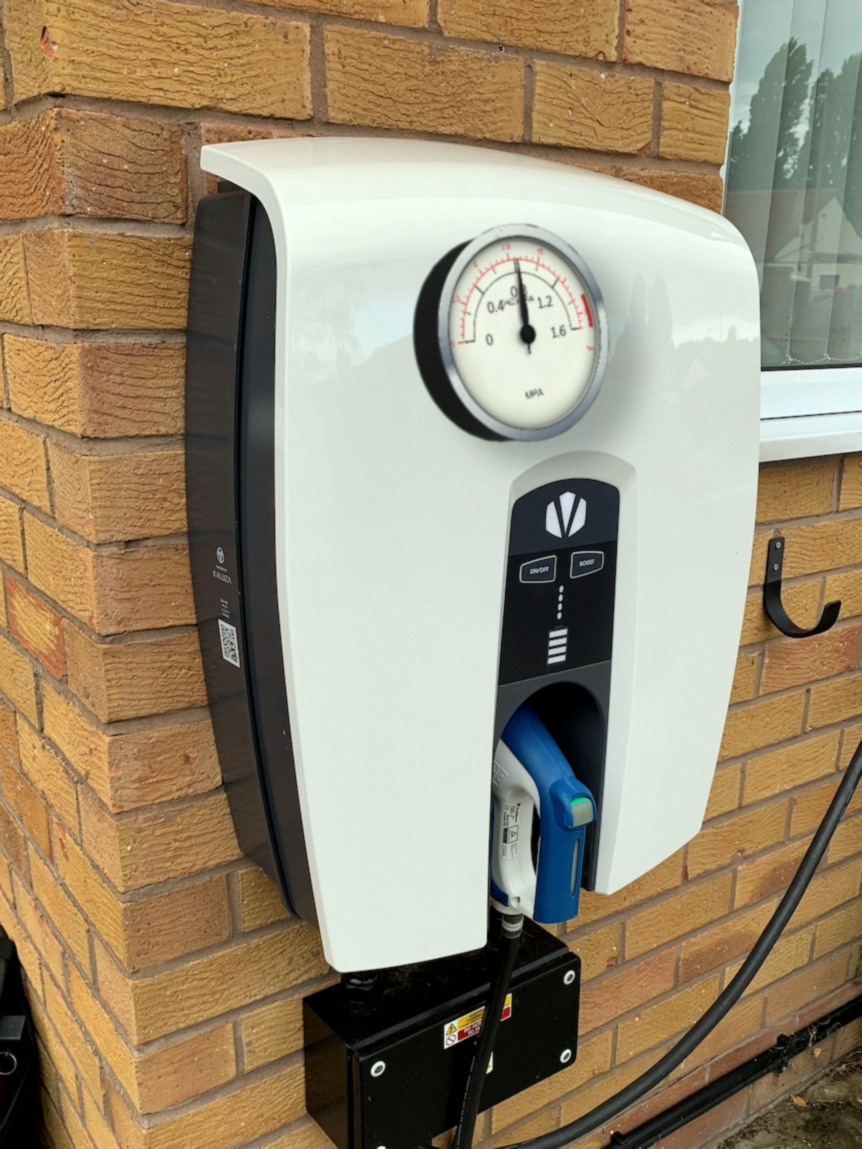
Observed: 0.8 MPa
